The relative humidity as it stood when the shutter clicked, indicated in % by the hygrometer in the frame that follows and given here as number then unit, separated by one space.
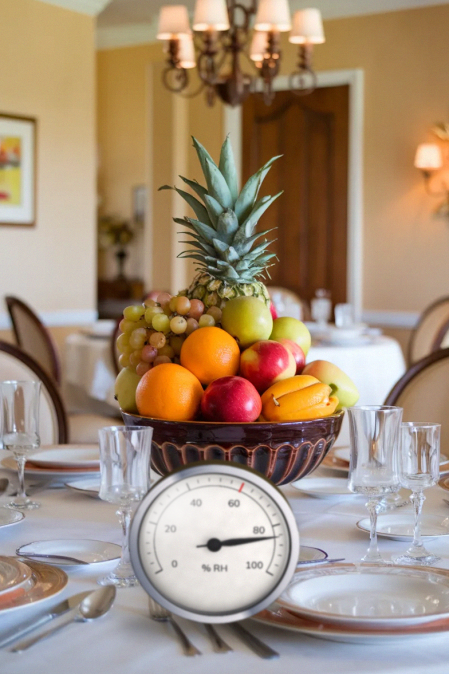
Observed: 84 %
